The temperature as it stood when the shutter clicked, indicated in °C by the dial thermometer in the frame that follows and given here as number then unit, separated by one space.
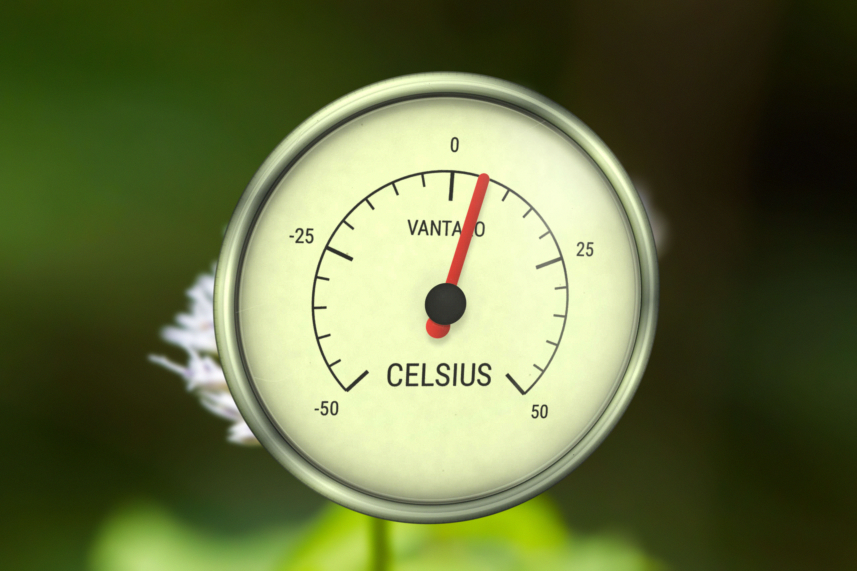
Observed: 5 °C
